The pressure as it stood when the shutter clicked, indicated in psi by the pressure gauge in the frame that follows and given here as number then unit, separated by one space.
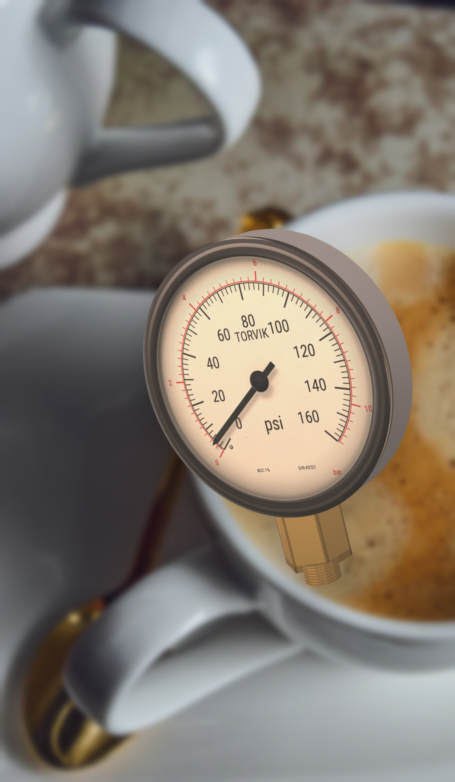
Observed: 4 psi
